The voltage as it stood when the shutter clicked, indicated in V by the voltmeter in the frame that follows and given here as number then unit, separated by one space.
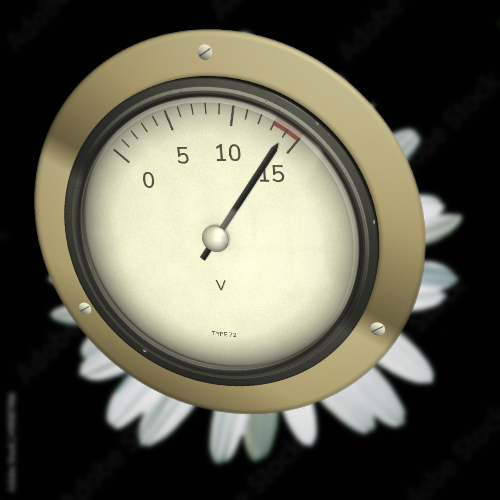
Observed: 14 V
